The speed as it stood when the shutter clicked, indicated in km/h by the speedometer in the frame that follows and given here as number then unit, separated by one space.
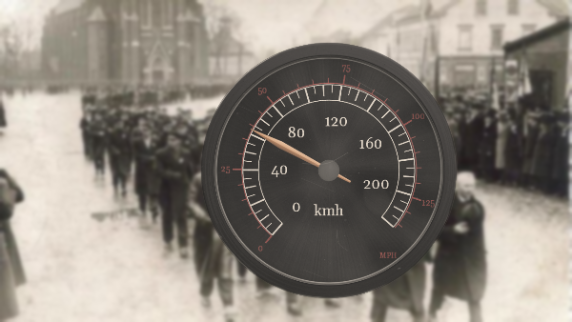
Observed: 62.5 km/h
